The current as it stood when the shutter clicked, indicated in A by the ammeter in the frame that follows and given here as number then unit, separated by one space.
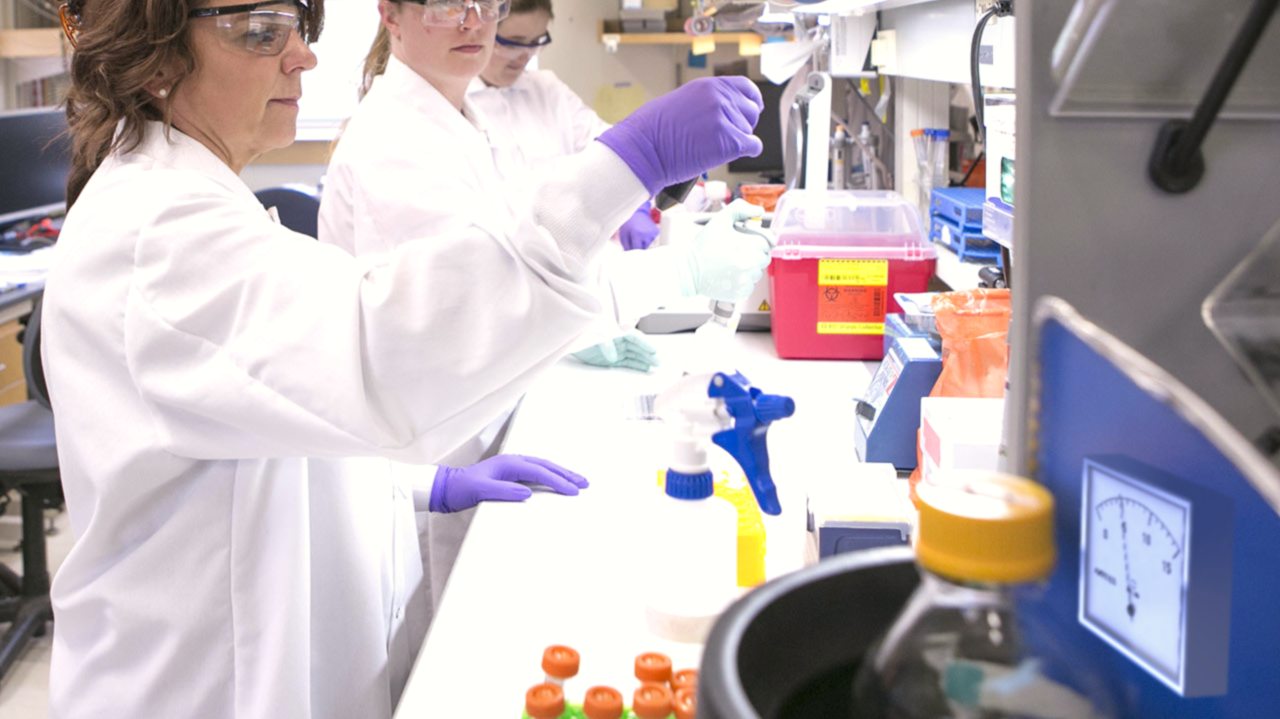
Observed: 5 A
